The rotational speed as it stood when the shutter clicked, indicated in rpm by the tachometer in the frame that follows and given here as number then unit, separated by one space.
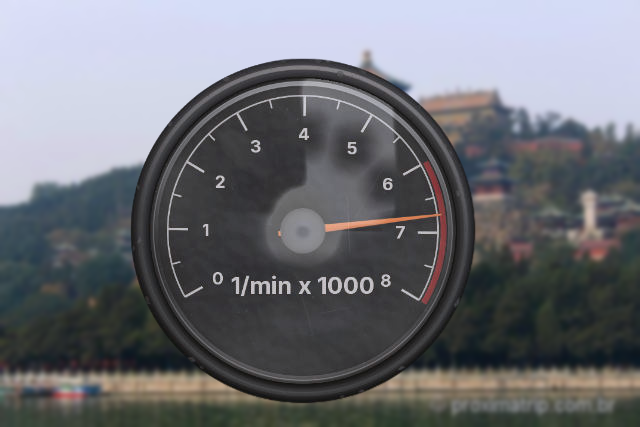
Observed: 6750 rpm
